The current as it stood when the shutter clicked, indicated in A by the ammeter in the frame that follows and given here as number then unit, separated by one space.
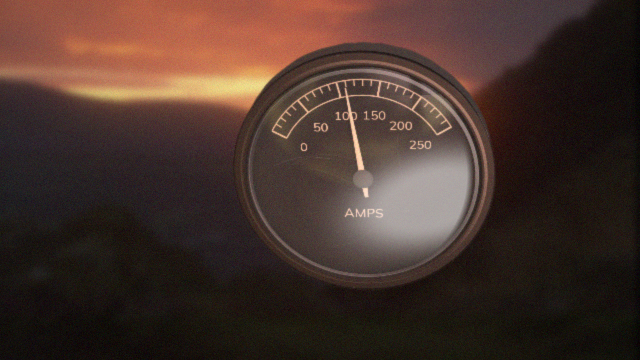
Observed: 110 A
